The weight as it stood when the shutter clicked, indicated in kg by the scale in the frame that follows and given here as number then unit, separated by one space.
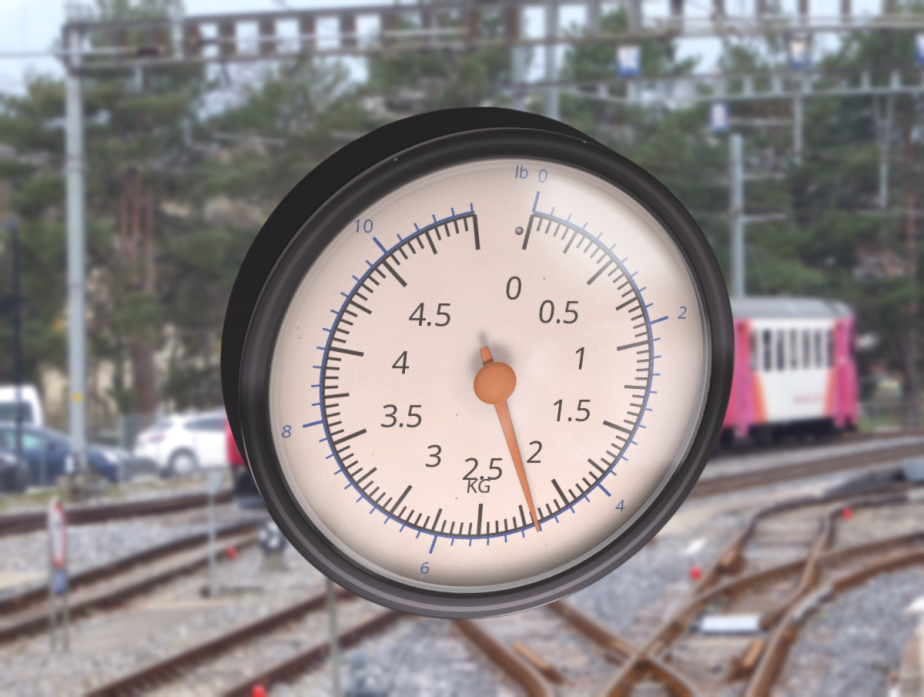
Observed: 2.2 kg
